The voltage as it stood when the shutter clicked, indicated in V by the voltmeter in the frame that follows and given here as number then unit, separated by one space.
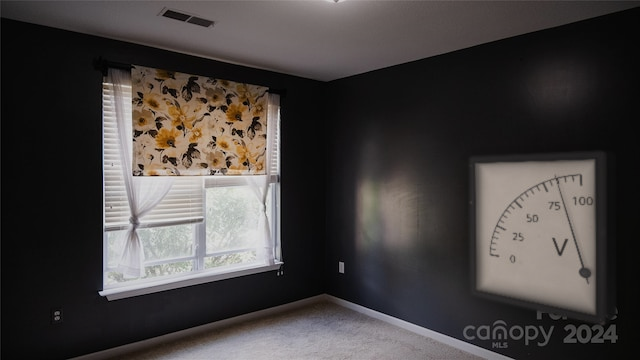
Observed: 85 V
